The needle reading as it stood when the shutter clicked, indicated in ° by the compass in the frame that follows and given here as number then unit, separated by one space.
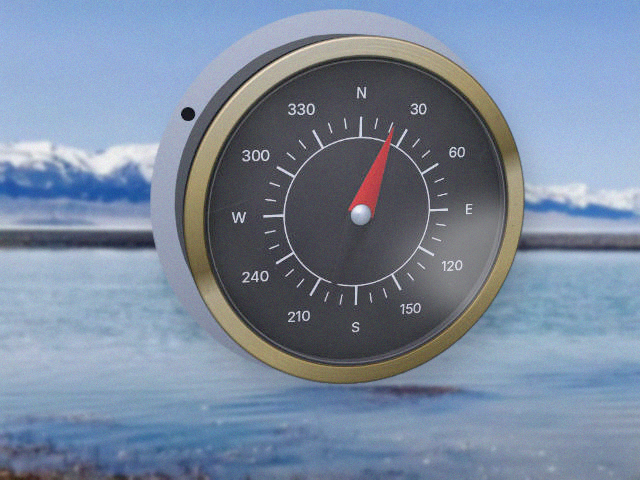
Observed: 20 °
